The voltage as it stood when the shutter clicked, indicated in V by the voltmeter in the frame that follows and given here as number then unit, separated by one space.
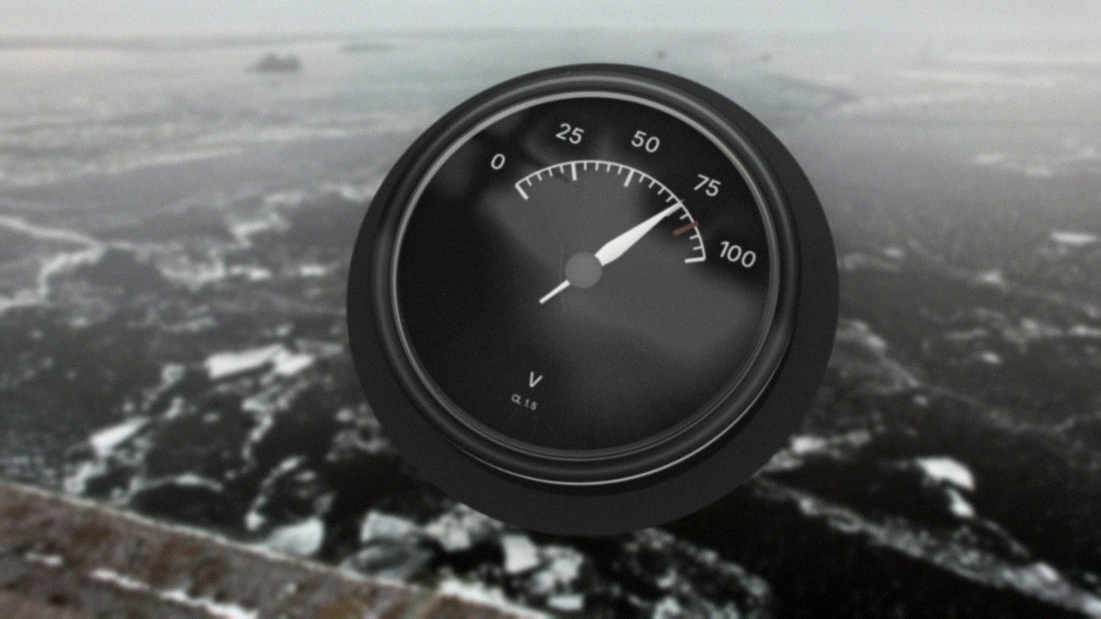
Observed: 75 V
